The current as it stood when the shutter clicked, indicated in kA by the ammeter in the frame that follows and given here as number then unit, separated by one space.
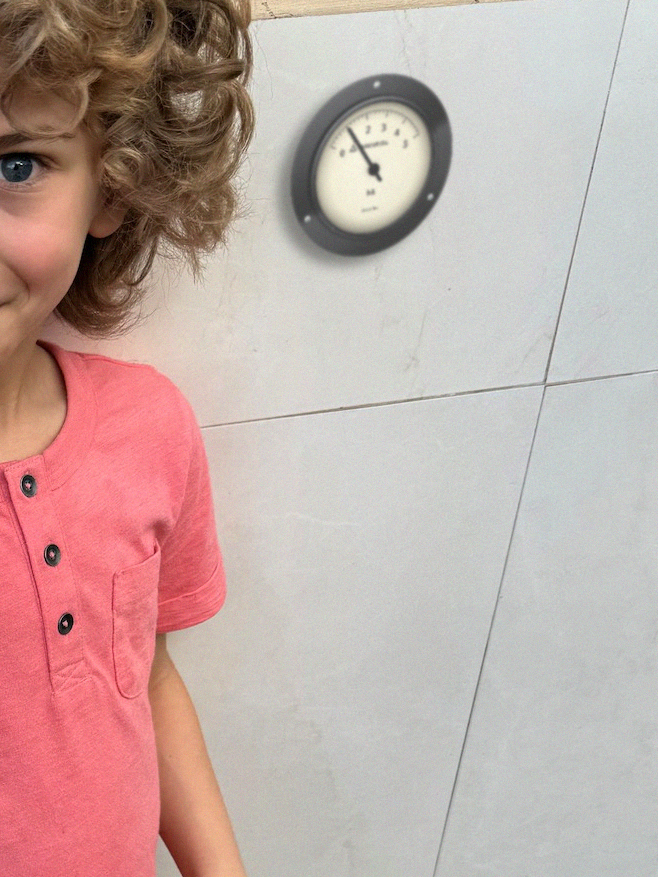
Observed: 1 kA
